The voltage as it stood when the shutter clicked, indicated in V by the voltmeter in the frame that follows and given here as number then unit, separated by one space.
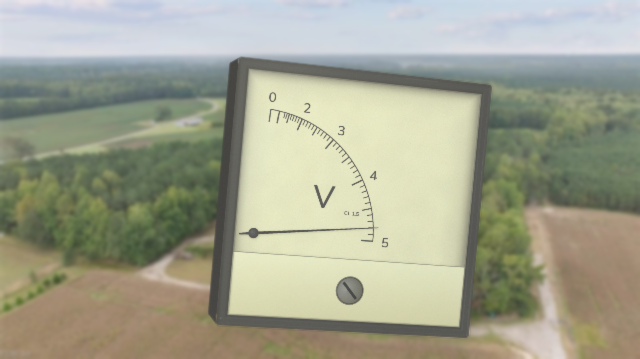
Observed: 4.8 V
